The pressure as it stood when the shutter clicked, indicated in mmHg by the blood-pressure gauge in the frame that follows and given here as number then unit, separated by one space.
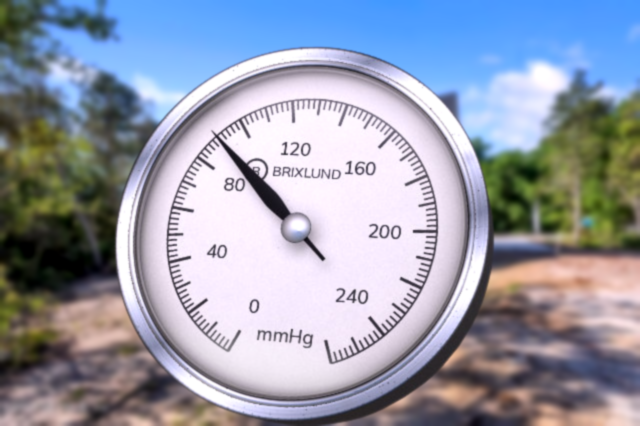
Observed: 90 mmHg
